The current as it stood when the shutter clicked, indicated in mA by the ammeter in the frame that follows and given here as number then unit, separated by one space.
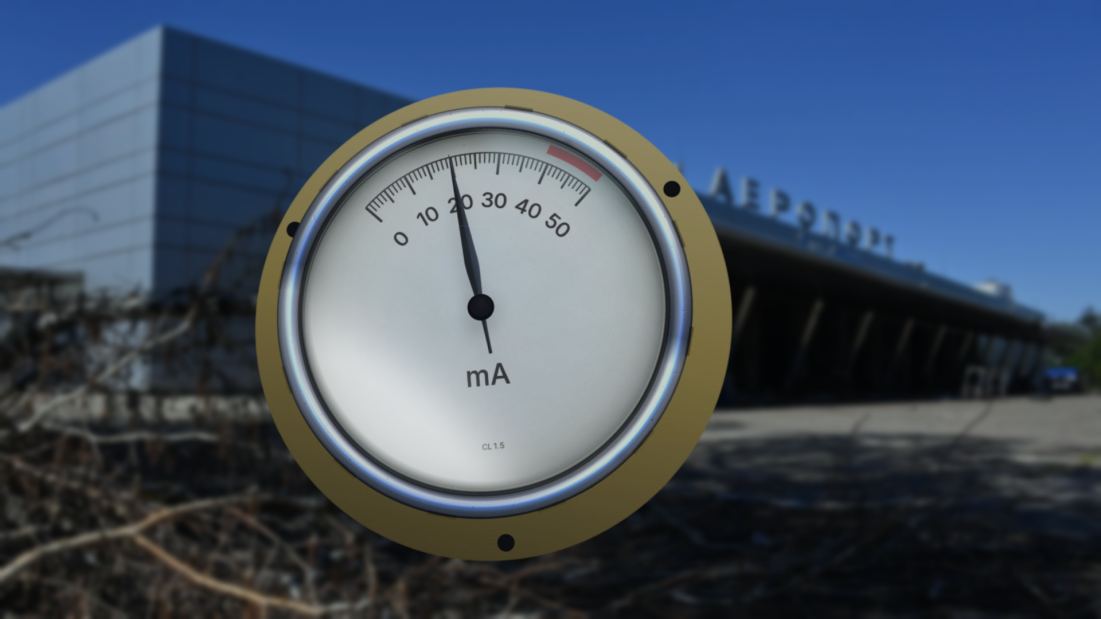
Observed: 20 mA
